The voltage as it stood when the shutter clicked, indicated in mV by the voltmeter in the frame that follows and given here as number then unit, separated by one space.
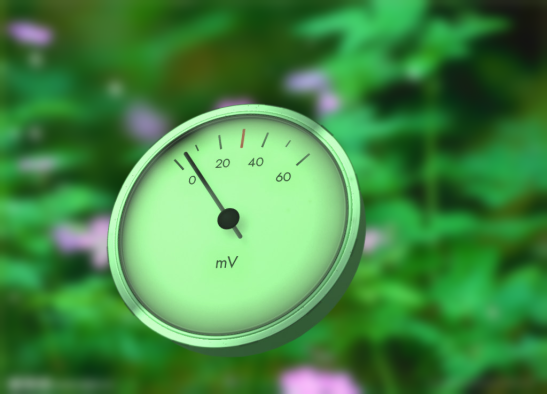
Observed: 5 mV
